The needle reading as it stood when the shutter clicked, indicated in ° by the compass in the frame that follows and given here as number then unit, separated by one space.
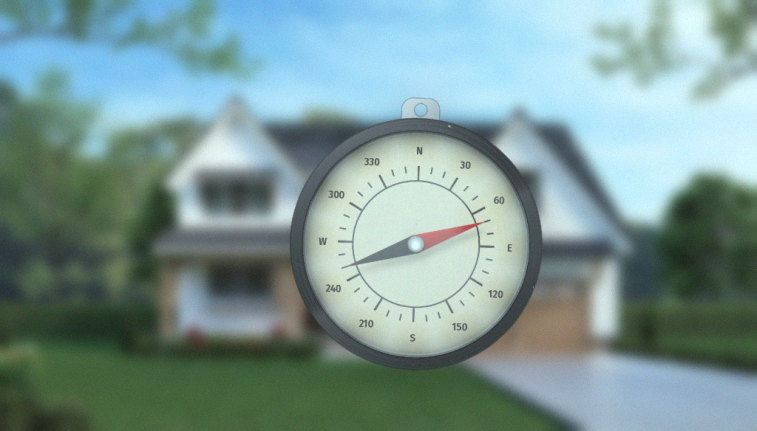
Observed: 70 °
